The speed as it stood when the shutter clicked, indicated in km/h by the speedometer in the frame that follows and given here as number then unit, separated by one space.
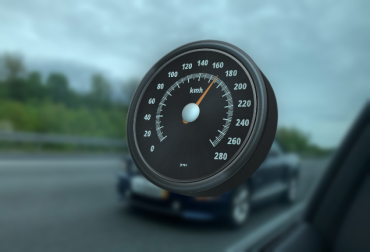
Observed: 170 km/h
